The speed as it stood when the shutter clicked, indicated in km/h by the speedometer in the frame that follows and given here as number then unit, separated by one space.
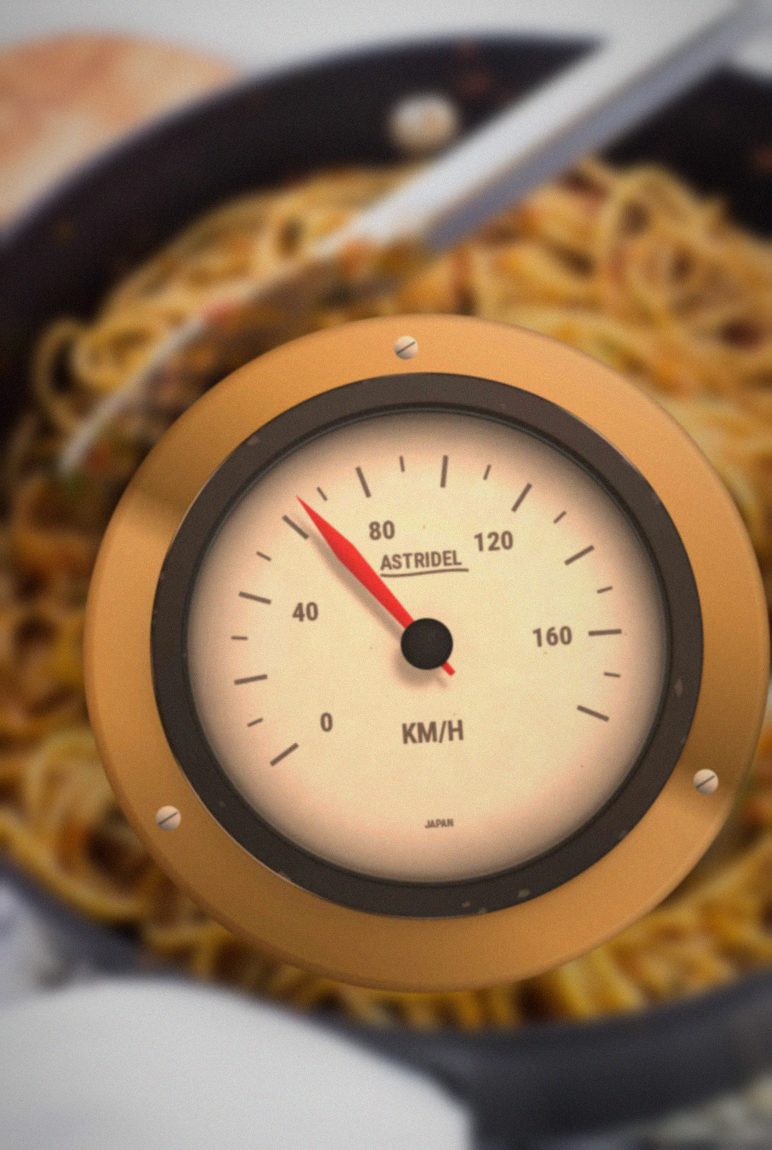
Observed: 65 km/h
